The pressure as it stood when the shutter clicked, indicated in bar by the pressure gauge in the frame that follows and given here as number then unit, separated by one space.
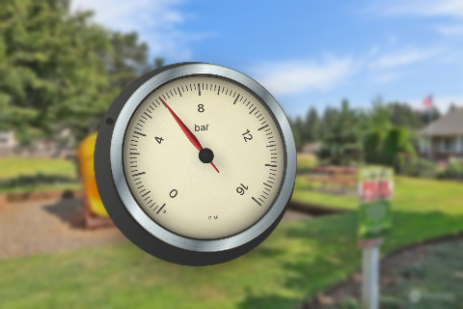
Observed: 6 bar
